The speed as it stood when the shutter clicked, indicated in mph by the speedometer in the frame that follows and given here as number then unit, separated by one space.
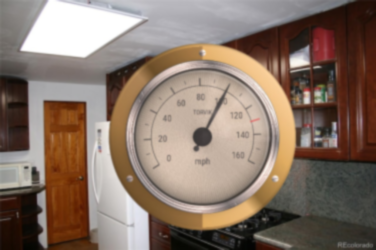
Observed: 100 mph
